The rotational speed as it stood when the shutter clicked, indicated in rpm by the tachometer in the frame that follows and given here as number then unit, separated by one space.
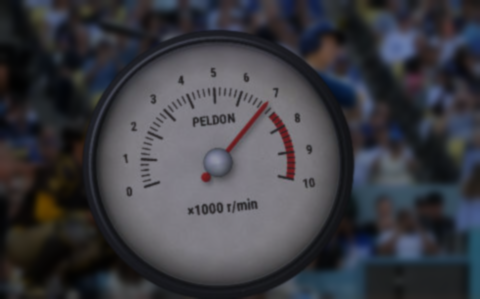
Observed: 7000 rpm
